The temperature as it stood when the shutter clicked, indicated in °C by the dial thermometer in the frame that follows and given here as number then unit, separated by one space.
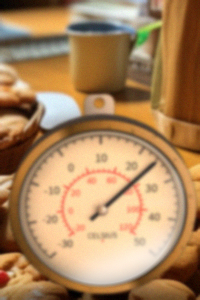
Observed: 24 °C
